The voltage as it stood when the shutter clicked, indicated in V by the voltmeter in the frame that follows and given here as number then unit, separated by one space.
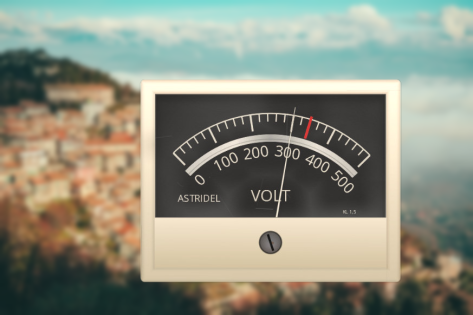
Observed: 300 V
